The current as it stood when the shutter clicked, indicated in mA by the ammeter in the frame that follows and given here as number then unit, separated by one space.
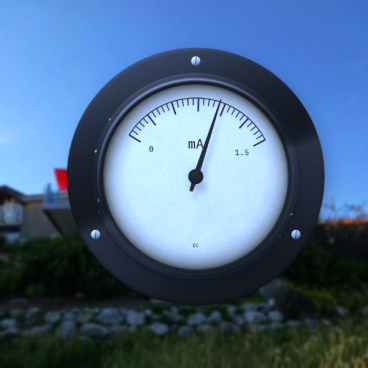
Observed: 0.95 mA
